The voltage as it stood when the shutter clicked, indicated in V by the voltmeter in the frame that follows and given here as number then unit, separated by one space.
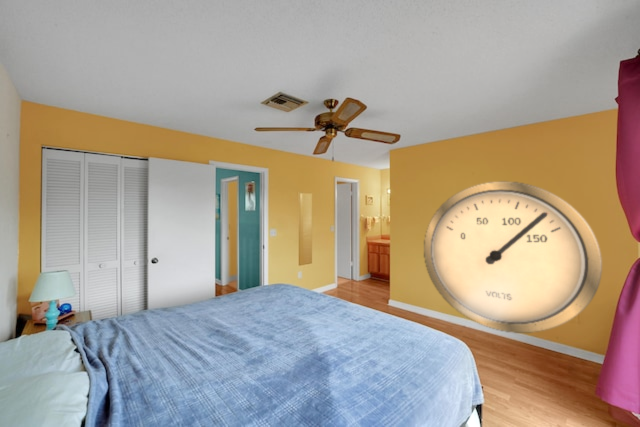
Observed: 130 V
